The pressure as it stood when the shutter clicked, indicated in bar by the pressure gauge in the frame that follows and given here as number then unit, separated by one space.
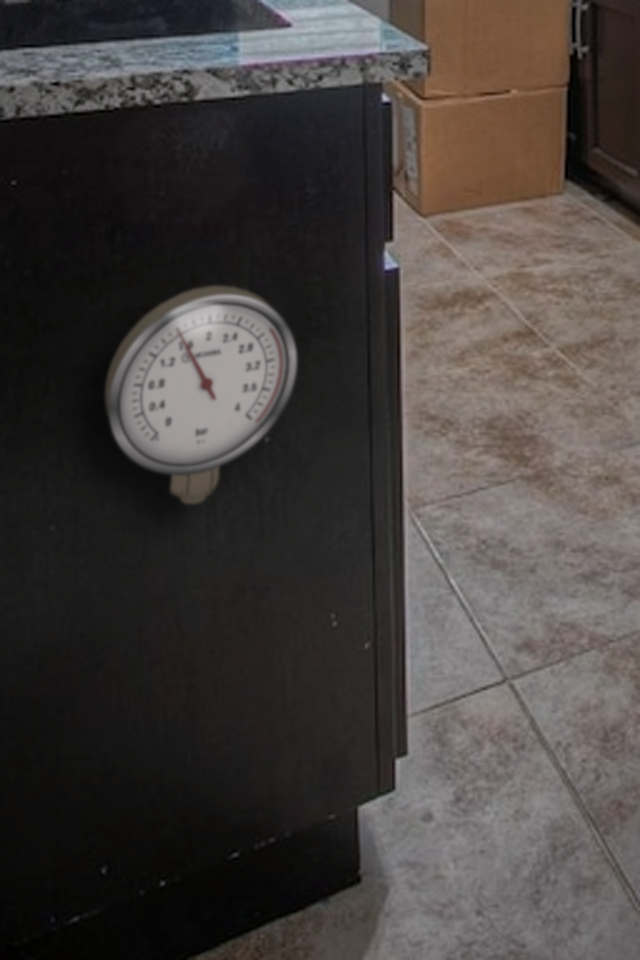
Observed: 1.6 bar
